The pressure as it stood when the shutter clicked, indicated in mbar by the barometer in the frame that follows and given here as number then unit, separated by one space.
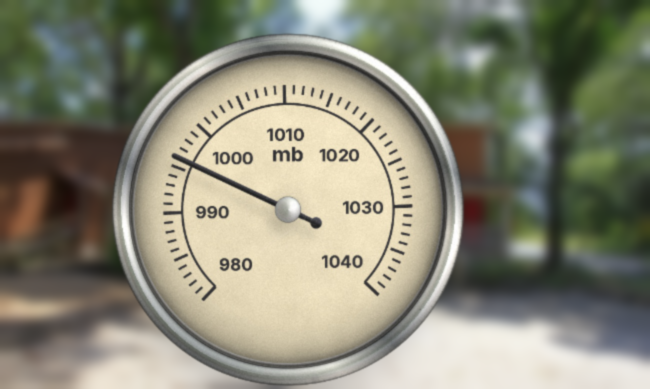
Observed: 996 mbar
